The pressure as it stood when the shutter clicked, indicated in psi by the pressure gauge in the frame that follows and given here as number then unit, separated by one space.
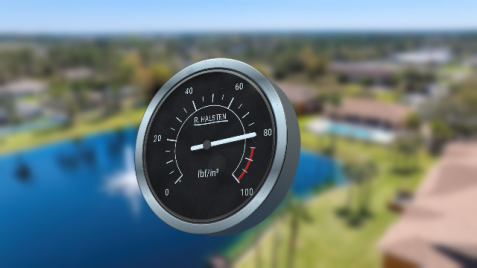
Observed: 80 psi
